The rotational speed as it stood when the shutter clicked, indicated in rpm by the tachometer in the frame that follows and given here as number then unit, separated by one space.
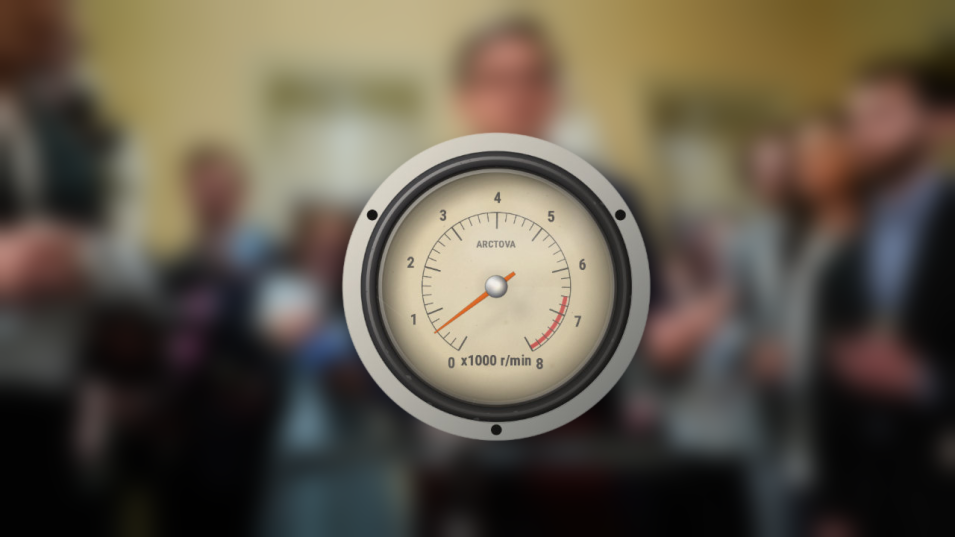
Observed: 600 rpm
